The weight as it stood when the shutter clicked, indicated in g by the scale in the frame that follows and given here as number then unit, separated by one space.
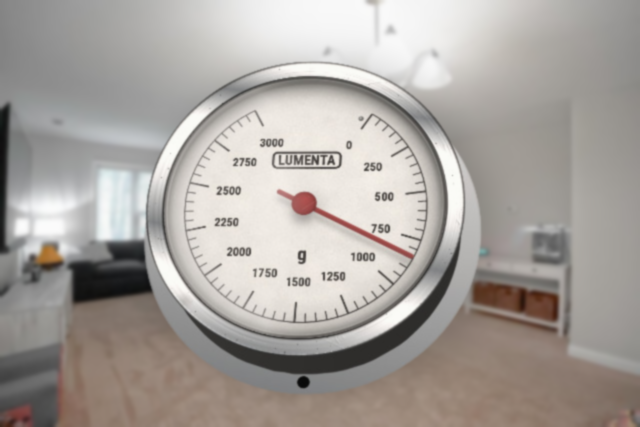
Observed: 850 g
